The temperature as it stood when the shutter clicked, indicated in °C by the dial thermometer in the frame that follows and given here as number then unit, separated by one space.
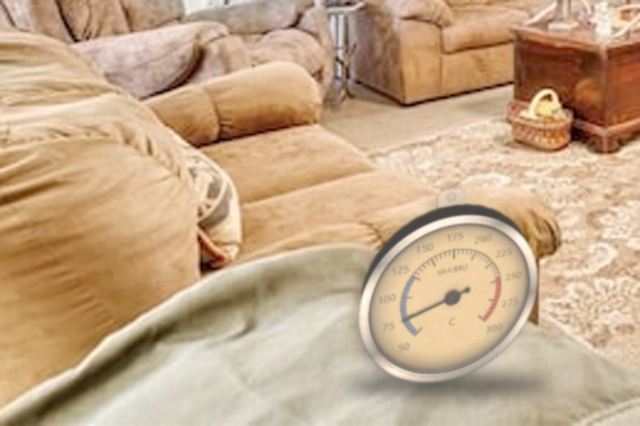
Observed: 75 °C
